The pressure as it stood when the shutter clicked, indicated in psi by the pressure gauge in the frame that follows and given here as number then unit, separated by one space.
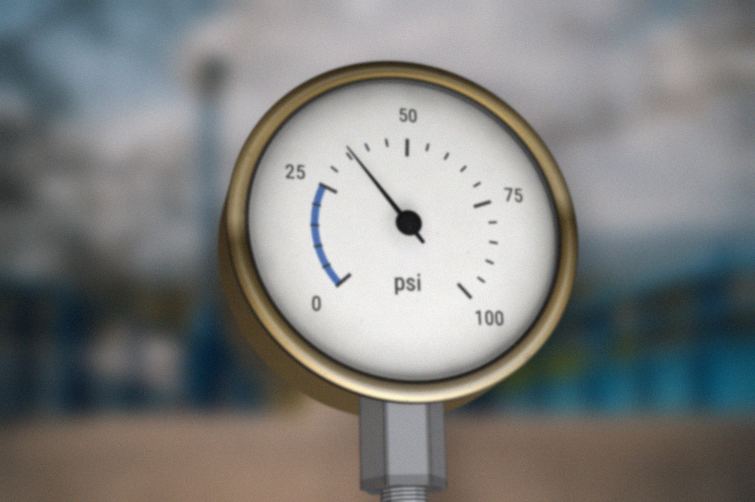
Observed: 35 psi
